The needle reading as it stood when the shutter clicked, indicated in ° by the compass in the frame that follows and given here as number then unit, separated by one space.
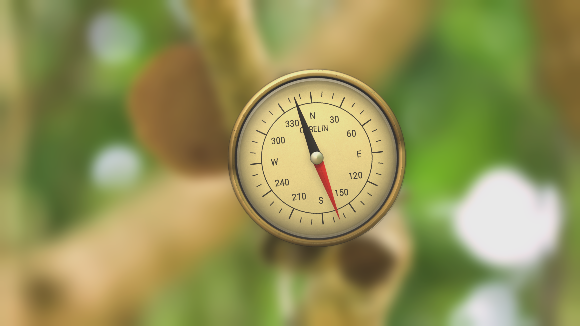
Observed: 165 °
